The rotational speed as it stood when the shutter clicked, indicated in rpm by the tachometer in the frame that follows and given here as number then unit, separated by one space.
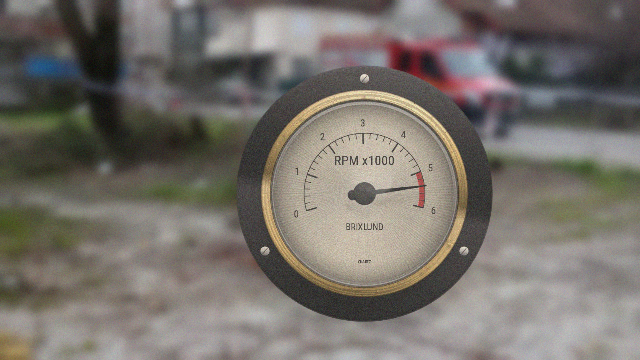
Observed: 5400 rpm
